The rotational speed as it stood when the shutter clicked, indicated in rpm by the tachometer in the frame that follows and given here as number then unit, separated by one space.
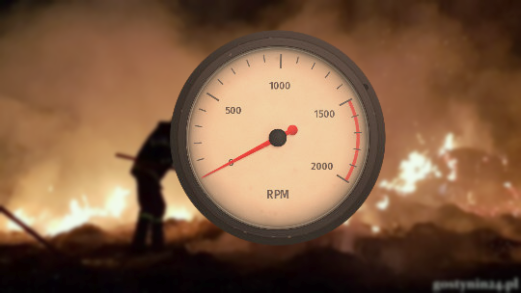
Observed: 0 rpm
